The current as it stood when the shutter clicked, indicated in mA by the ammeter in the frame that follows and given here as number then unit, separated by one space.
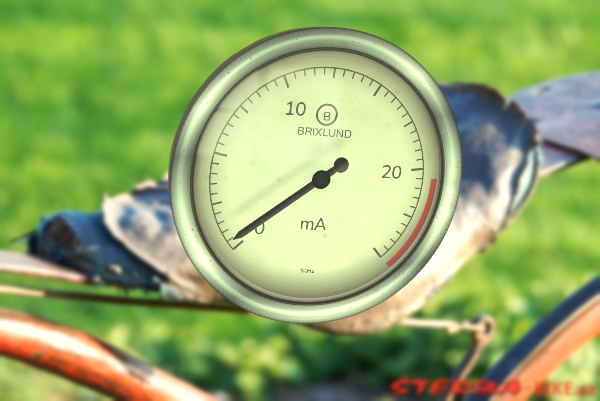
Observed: 0.5 mA
